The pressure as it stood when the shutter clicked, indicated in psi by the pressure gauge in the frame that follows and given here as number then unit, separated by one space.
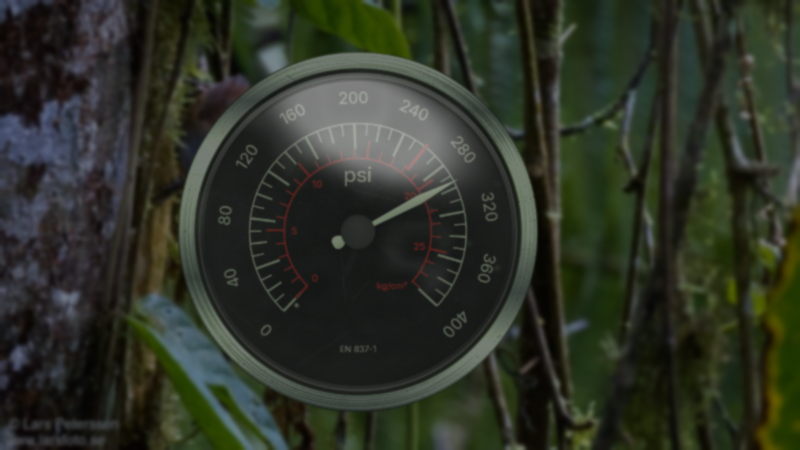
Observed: 295 psi
